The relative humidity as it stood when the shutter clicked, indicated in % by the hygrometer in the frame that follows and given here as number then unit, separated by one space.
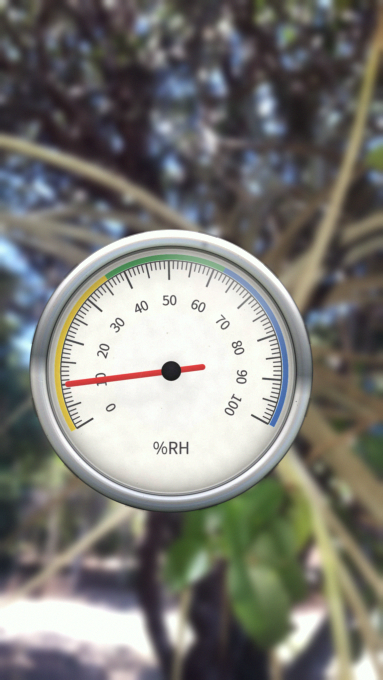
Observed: 10 %
